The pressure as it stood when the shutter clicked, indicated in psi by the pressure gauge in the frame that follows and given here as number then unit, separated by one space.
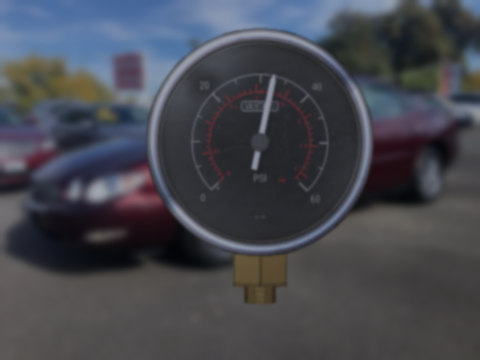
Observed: 32.5 psi
